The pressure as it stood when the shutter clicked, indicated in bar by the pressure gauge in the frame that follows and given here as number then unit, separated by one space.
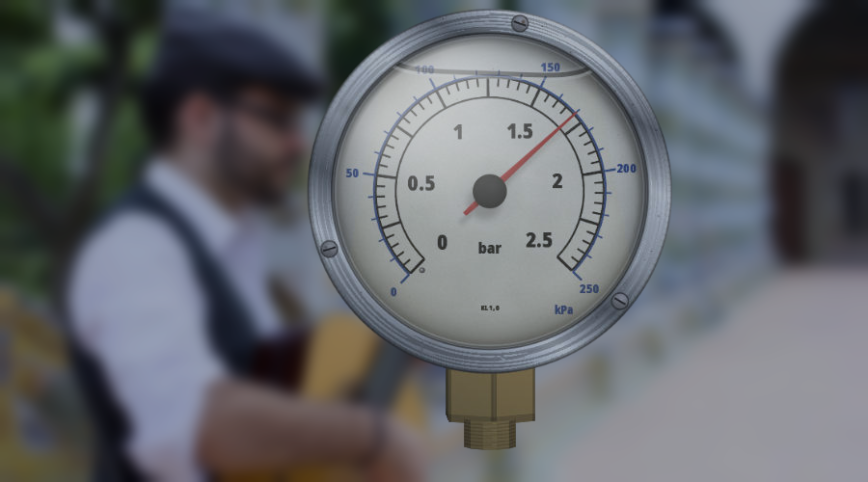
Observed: 1.7 bar
